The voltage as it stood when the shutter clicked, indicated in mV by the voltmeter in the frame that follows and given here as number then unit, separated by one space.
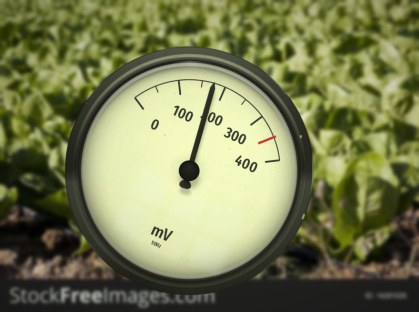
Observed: 175 mV
